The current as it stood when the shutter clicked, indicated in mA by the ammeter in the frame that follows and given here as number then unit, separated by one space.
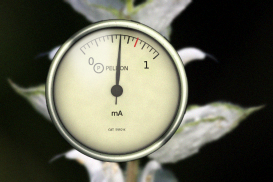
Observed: 0.5 mA
